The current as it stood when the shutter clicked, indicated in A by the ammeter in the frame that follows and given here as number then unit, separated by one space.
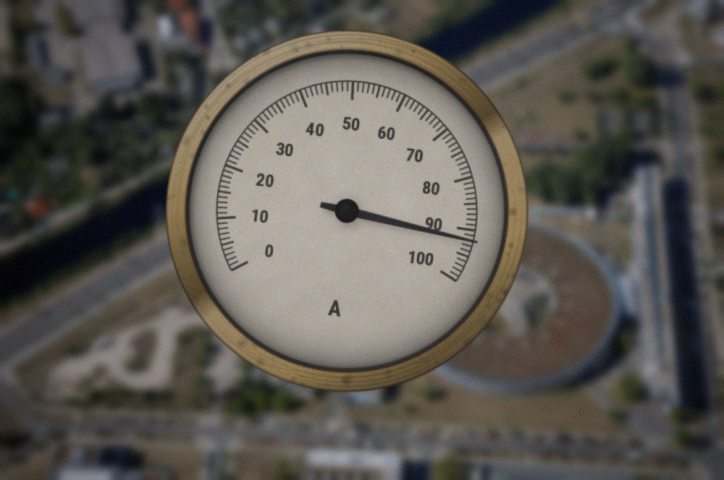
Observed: 92 A
